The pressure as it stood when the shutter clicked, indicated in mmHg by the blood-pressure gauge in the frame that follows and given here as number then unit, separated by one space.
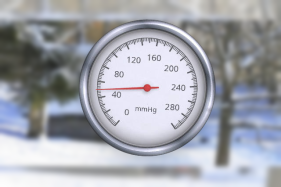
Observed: 50 mmHg
